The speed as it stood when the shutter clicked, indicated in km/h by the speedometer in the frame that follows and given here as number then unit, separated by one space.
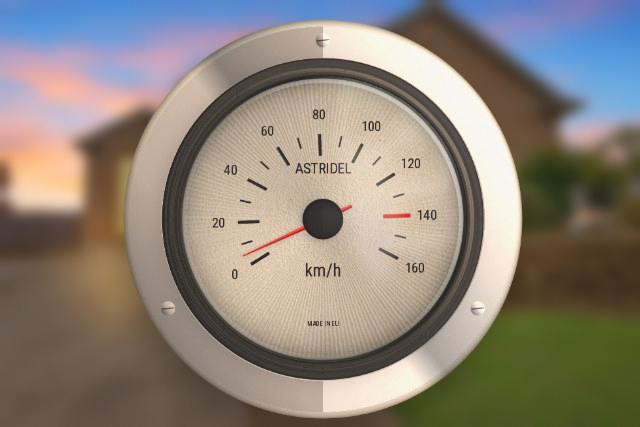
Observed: 5 km/h
